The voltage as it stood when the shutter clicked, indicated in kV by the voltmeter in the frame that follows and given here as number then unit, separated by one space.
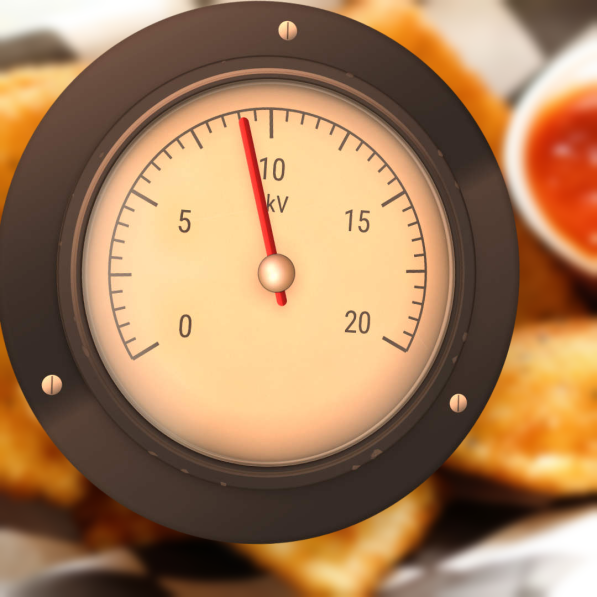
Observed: 9 kV
